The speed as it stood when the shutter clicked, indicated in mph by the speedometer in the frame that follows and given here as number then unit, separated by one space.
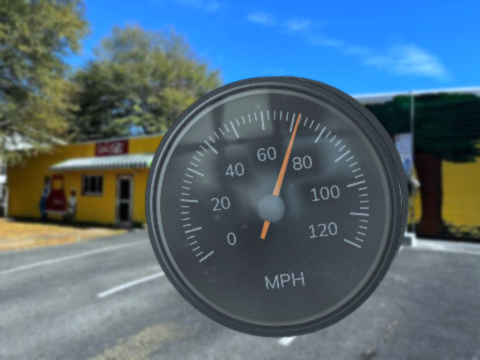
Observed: 72 mph
